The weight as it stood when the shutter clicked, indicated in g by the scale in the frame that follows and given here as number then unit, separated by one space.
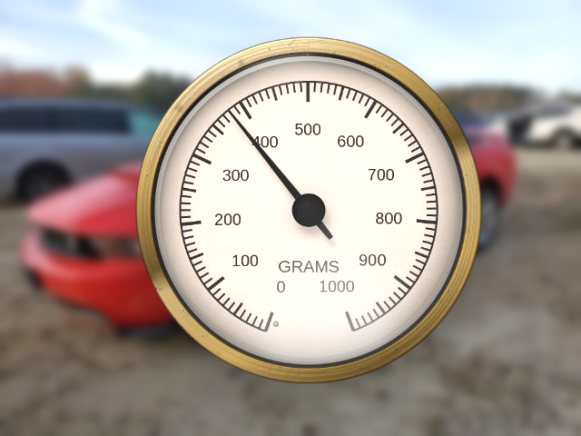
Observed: 380 g
